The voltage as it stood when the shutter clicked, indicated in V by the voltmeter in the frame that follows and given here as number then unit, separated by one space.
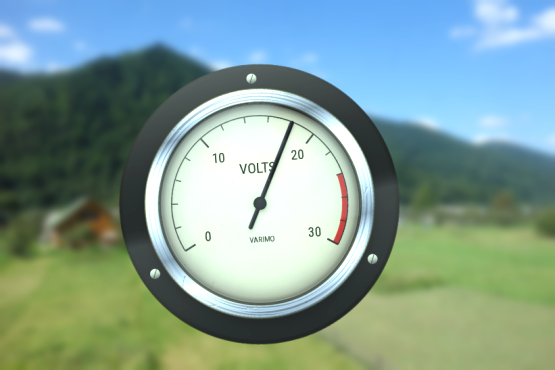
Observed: 18 V
